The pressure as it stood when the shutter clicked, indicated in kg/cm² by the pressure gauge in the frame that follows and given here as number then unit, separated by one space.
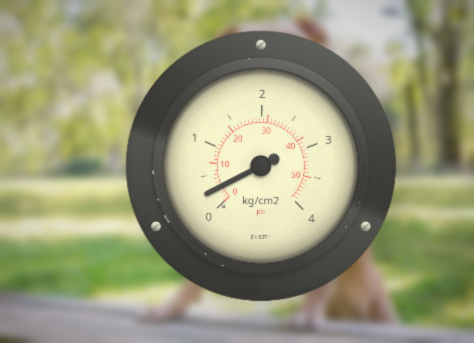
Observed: 0.25 kg/cm²
